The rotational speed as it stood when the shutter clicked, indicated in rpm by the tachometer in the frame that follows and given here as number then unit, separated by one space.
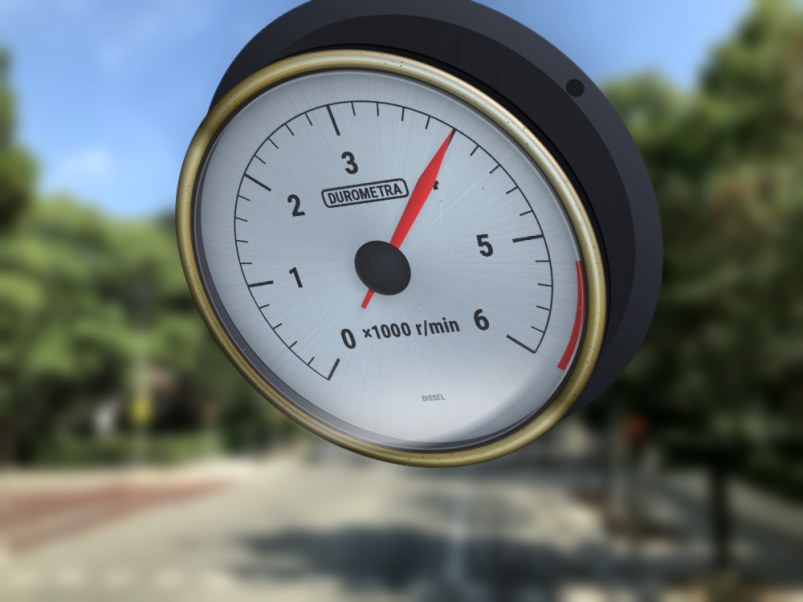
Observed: 4000 rpm
